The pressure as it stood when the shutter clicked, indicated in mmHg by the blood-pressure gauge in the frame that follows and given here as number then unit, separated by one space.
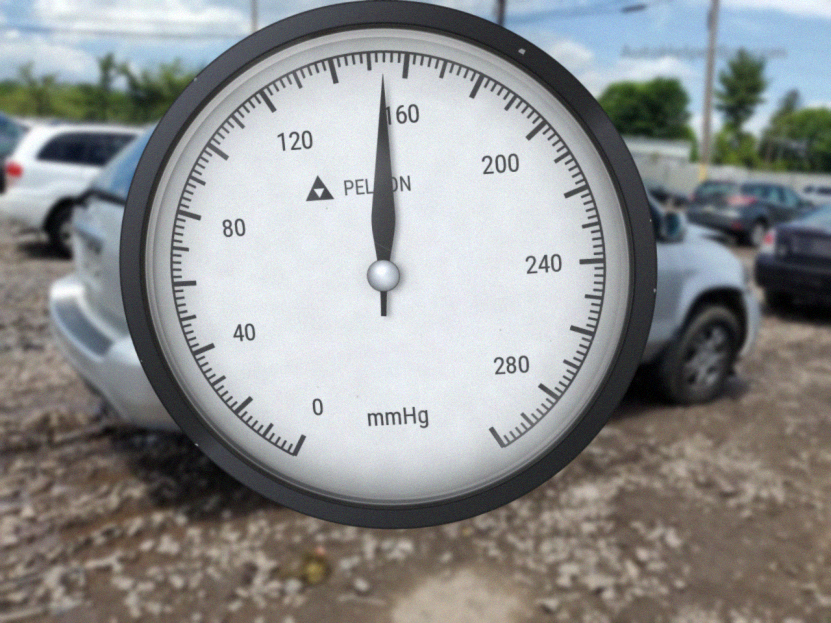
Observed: 154 mmHg
